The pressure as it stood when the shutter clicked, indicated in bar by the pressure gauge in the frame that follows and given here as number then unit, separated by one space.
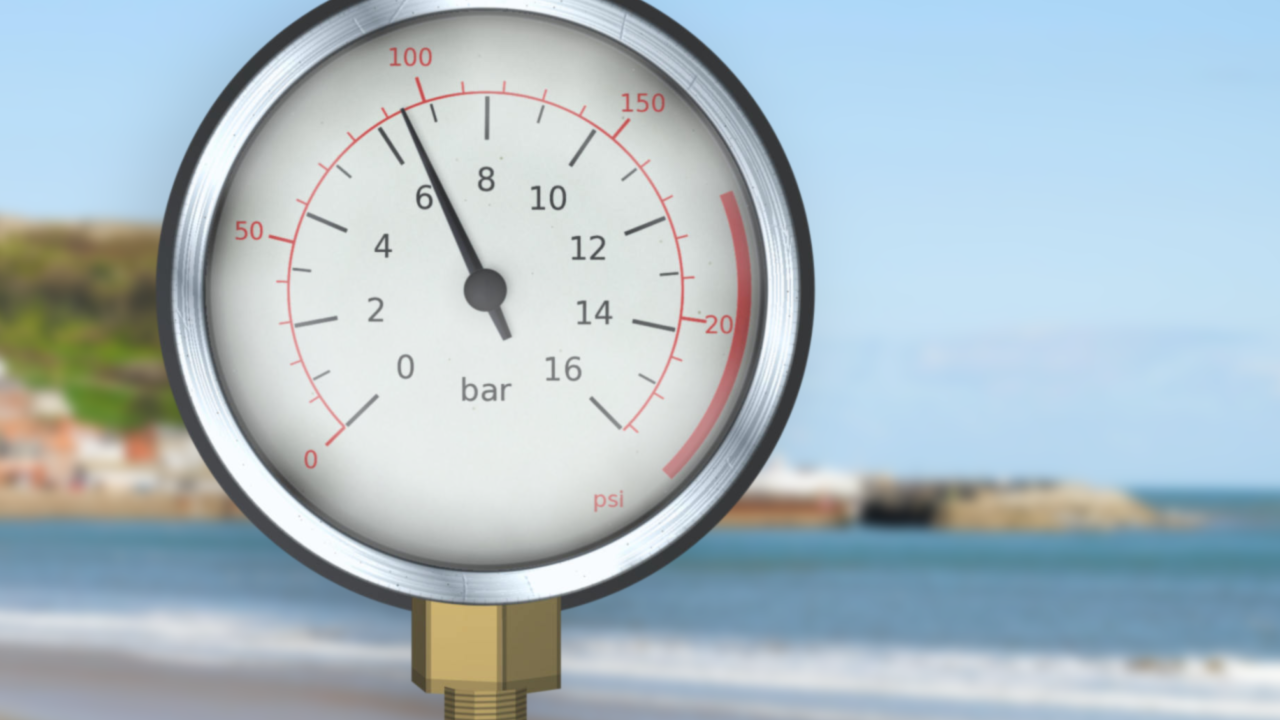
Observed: 6.5 bar
